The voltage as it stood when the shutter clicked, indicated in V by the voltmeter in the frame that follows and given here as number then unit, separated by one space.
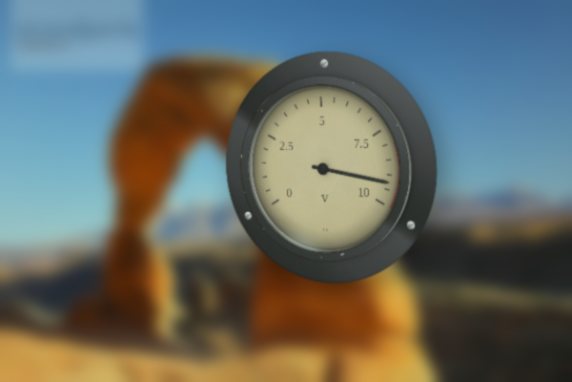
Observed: 9.25 V
